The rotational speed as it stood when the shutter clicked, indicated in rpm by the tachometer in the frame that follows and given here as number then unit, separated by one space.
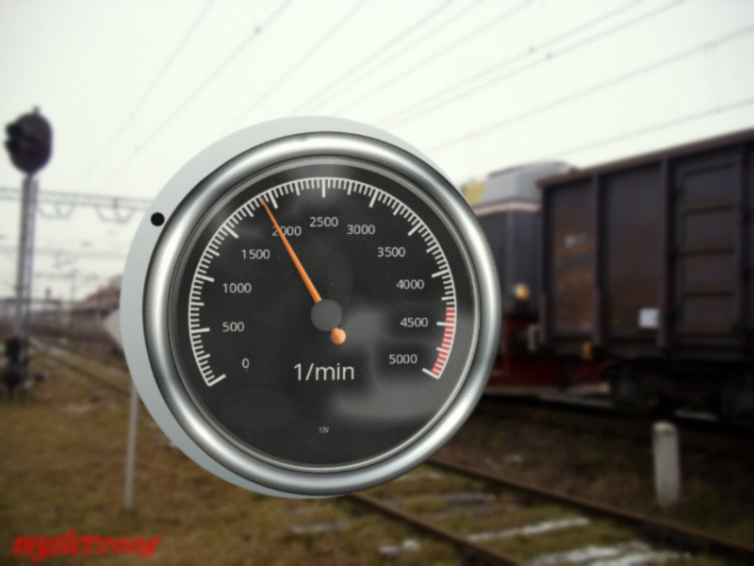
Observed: 1900 rpm
